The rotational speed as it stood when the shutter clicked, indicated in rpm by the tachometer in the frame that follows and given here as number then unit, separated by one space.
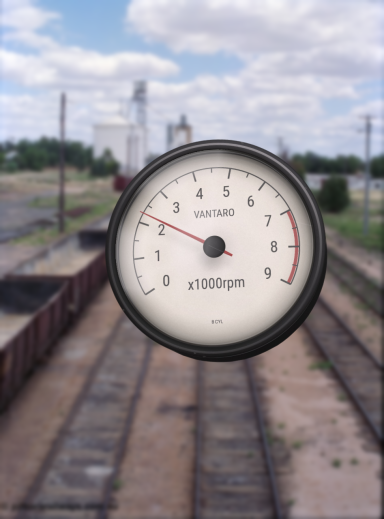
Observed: 2250 rpm
